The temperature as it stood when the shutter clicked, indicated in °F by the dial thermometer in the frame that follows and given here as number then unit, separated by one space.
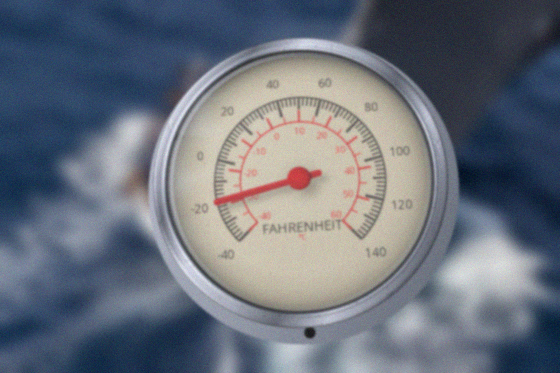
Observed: -20 °F
